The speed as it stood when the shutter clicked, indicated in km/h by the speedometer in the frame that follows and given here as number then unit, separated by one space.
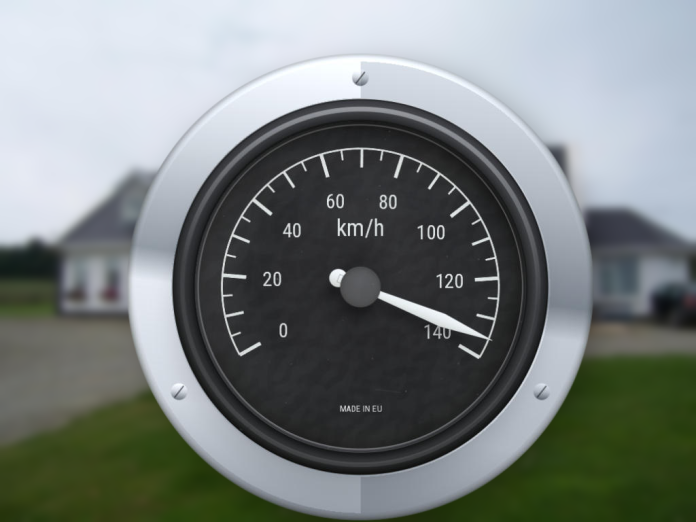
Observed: 135 km/h
